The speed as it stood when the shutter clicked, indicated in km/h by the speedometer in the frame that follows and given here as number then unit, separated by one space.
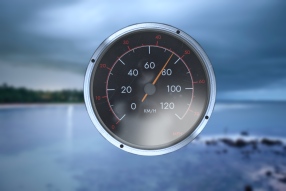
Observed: 75 km/h
